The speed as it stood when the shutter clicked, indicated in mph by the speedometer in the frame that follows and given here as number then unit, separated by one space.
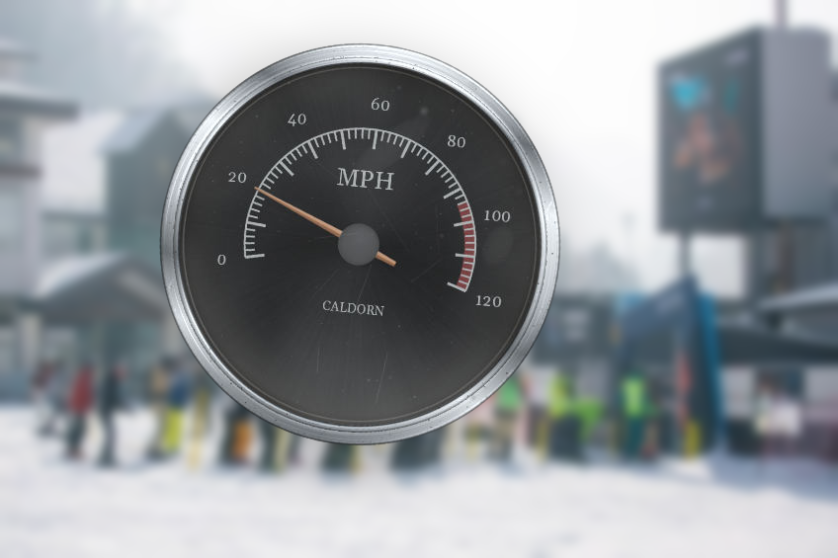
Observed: 20 mph
